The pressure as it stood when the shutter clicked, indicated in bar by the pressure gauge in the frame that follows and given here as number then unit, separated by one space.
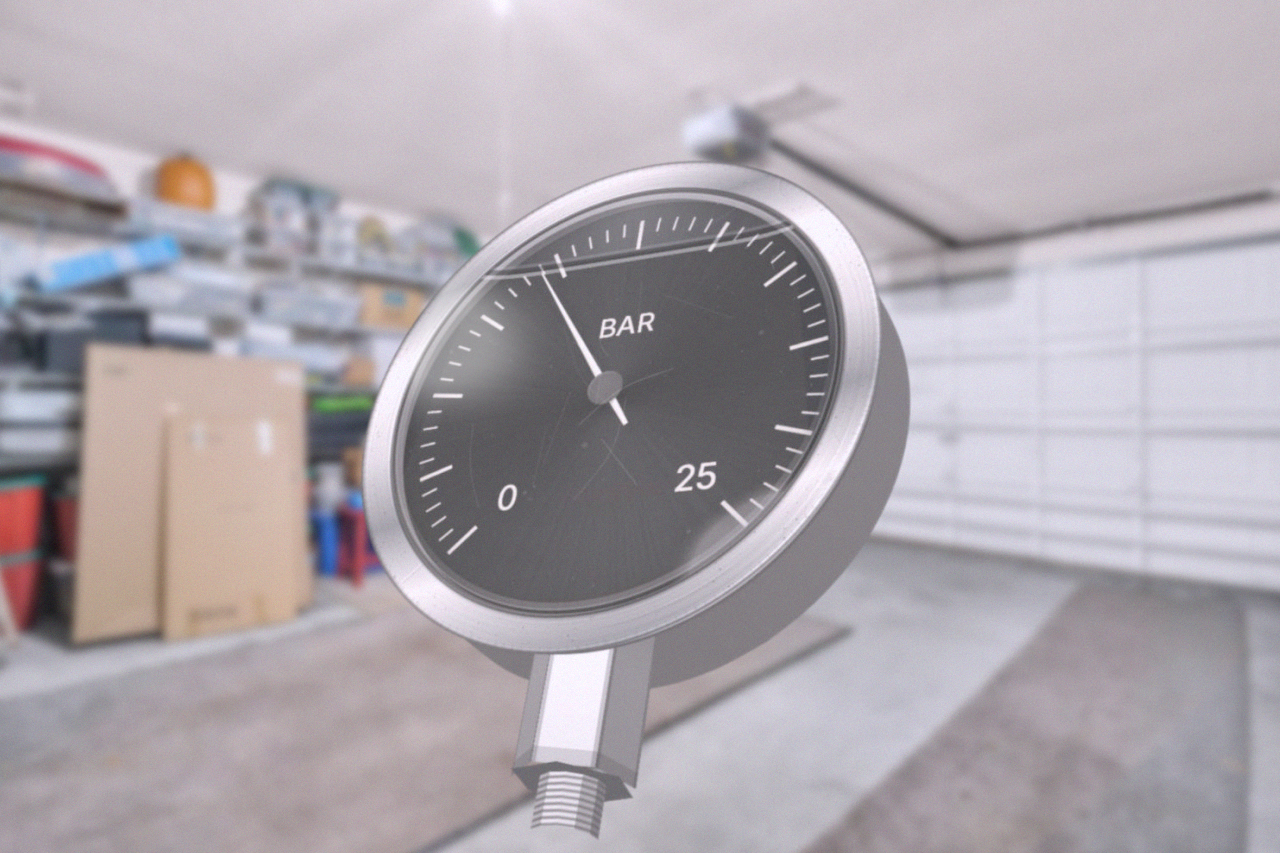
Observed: 9.5 bar
